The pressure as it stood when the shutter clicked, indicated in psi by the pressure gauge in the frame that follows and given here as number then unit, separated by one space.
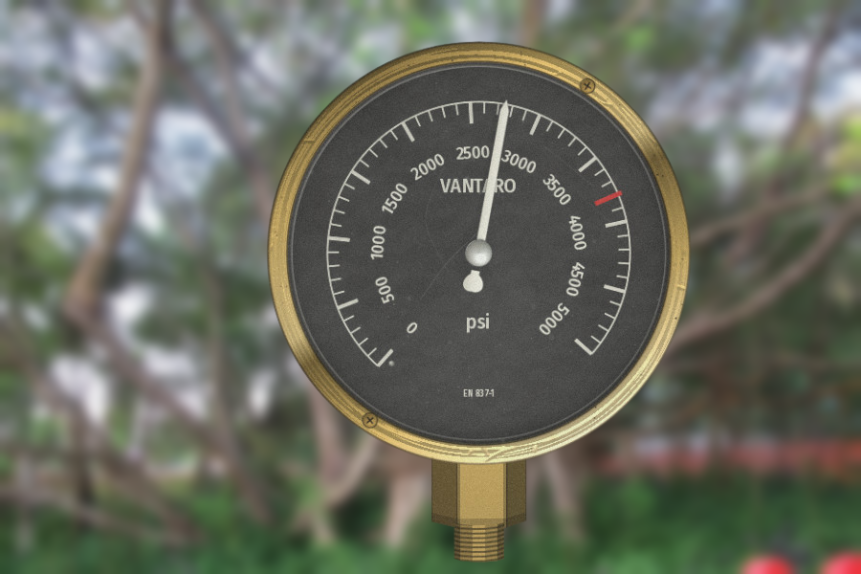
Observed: 2750 psi
